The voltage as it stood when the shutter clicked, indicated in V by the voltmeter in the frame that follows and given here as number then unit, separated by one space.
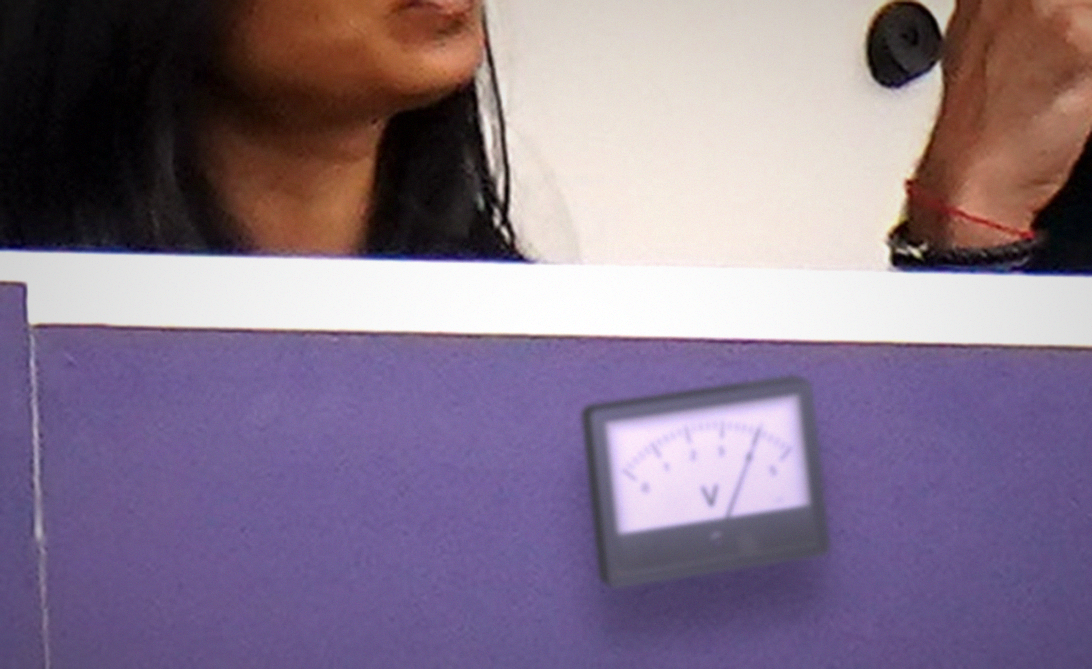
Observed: 4 V
